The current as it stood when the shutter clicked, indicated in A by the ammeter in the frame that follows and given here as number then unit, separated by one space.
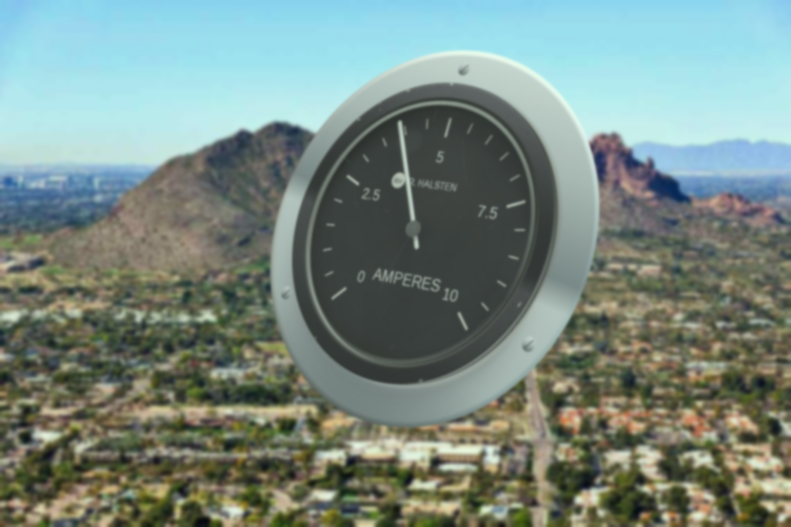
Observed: 4 A
